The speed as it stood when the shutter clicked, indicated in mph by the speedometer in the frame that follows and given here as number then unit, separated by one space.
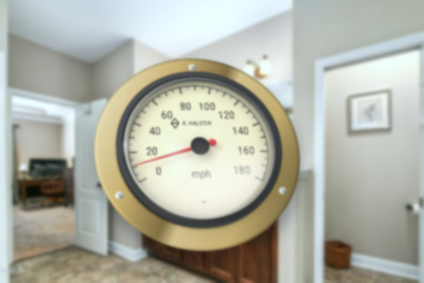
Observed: 10 mph
